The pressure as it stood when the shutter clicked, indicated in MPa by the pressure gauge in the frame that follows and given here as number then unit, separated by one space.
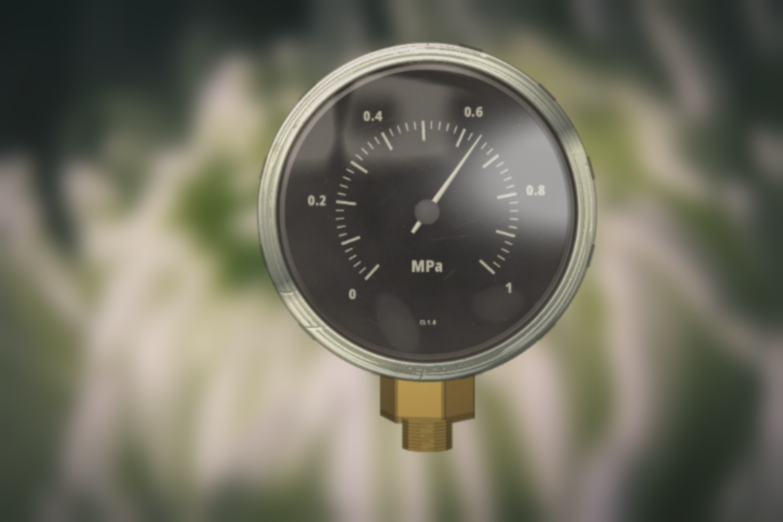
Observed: 0.64 MPa
